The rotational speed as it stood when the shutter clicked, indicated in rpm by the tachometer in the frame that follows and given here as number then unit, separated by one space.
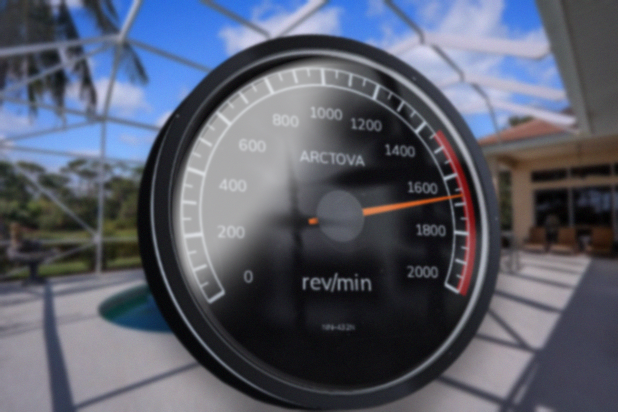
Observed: 1675 rpm
